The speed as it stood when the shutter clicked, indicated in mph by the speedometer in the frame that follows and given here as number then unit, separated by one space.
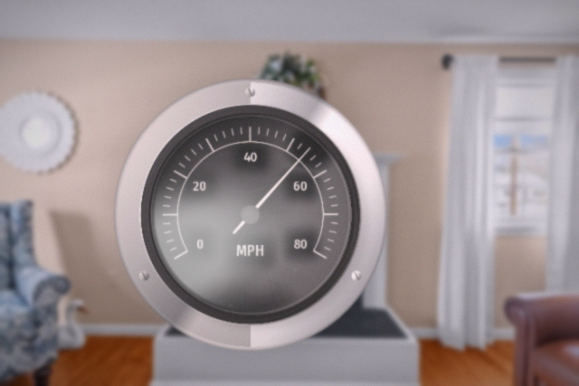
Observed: 54 mph
